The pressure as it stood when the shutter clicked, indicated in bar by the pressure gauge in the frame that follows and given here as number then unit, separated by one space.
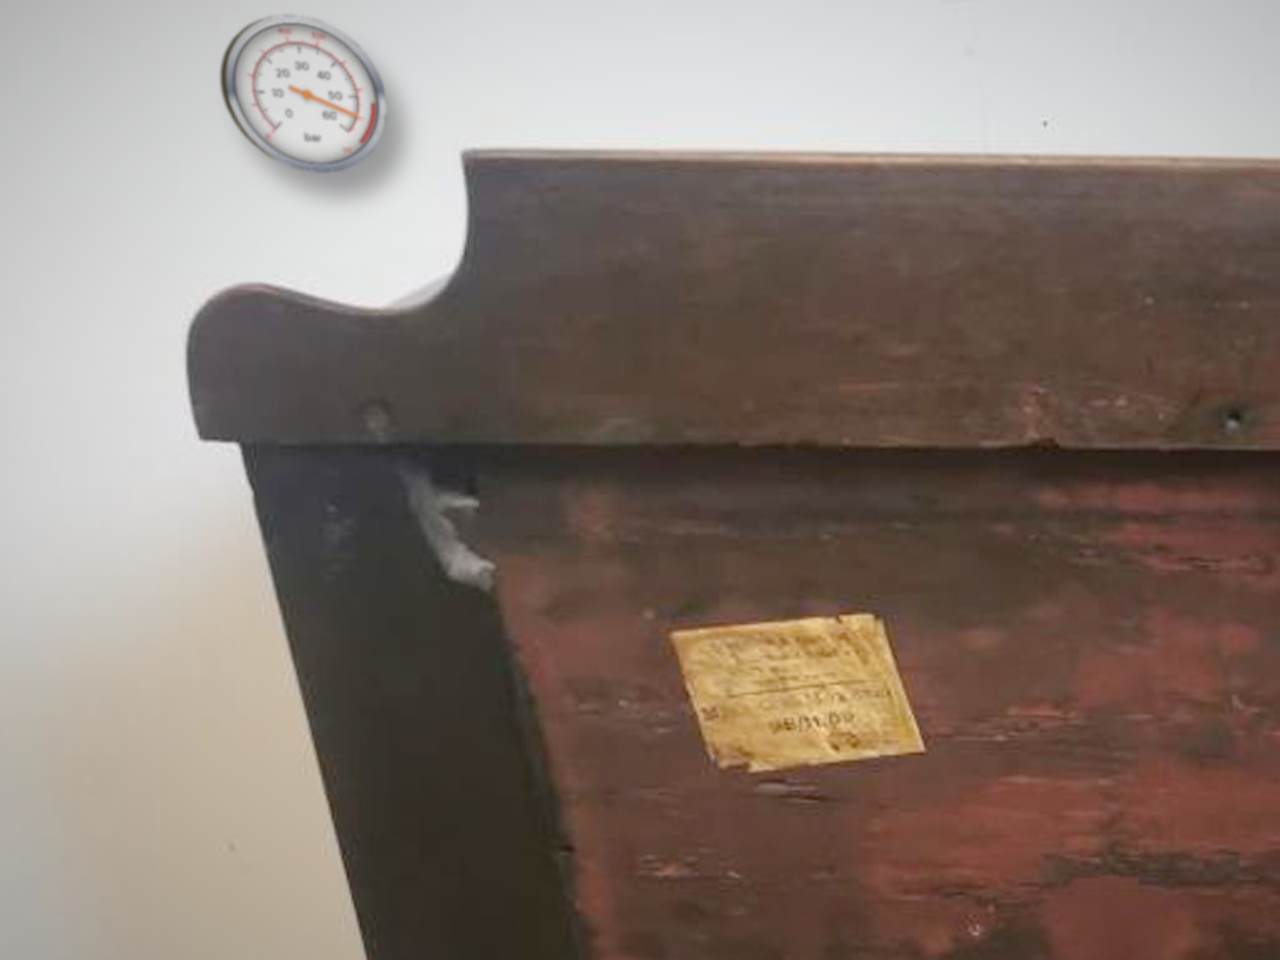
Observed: 55 bar
